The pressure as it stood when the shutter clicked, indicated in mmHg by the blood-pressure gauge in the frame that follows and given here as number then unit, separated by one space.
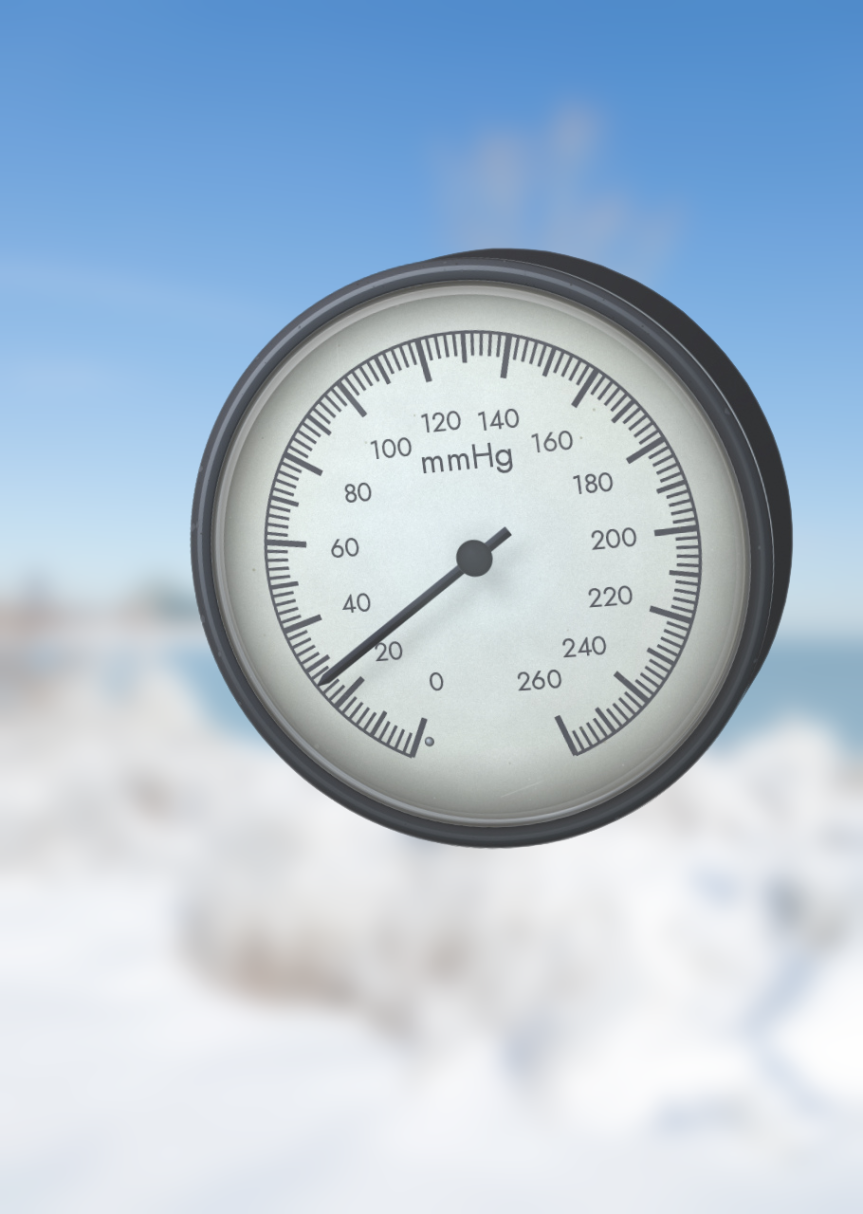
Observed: 26 mmHg
